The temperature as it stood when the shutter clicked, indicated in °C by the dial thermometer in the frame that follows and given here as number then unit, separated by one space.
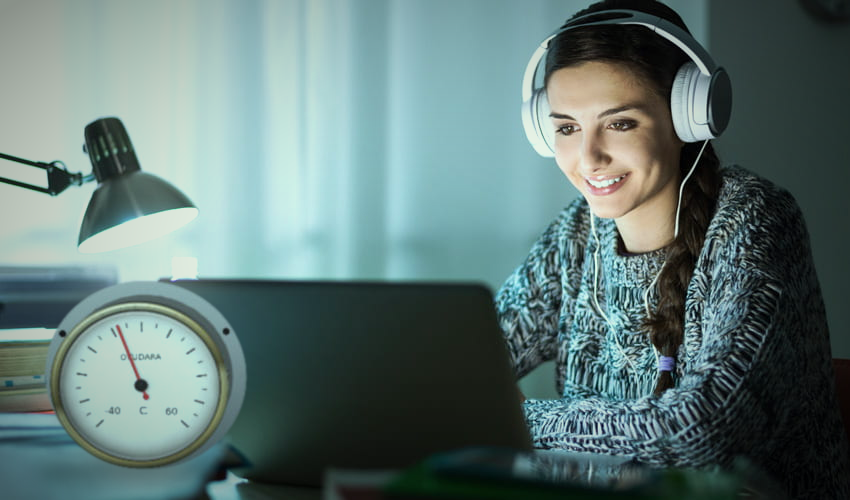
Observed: 2.5 °C
